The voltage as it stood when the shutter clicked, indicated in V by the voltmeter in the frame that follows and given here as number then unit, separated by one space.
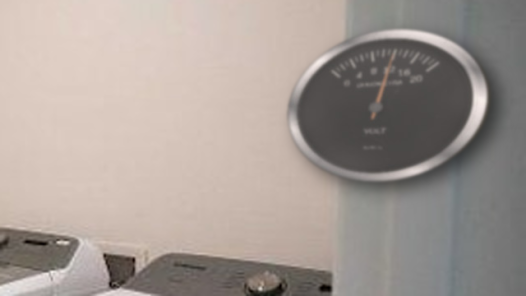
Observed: 12 V
